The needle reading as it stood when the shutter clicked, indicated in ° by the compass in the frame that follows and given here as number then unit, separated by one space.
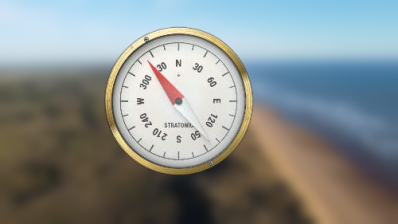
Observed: 322.5 °
